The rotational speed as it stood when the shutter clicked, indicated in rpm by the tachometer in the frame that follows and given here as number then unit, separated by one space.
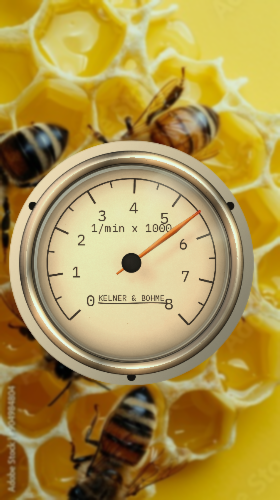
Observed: 5500 rpm
